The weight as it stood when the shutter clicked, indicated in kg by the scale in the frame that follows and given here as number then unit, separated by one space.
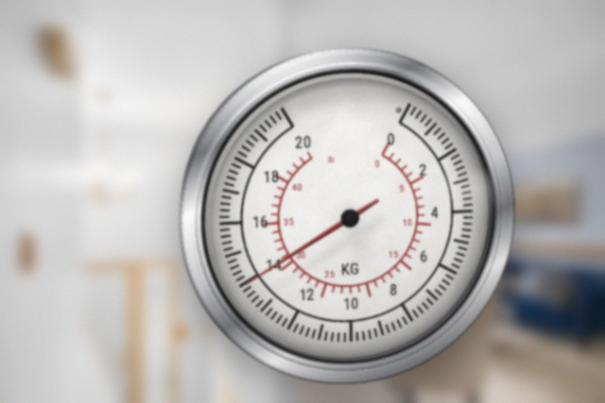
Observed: 14 kg
